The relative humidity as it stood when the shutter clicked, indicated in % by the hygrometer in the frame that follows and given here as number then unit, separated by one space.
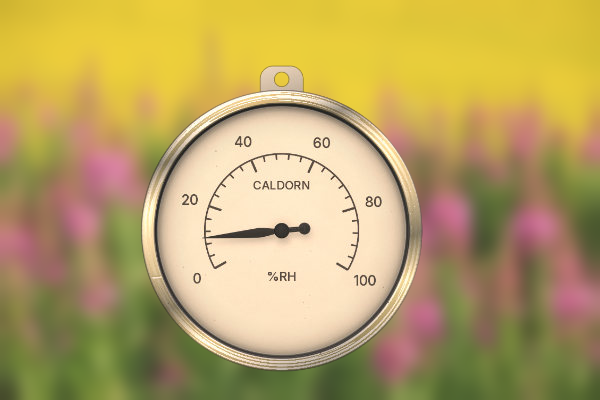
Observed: 10 %
